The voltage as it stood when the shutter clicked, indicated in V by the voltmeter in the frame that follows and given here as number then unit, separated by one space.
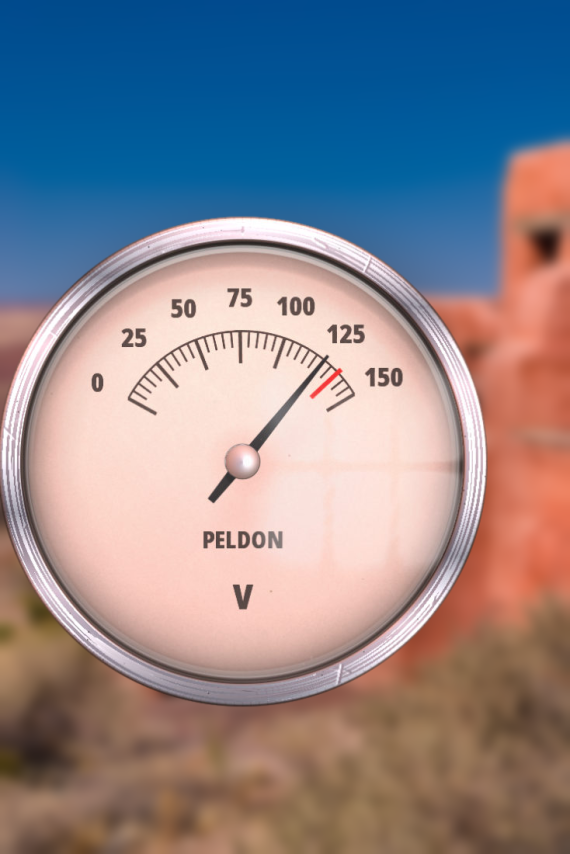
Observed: 125 V
